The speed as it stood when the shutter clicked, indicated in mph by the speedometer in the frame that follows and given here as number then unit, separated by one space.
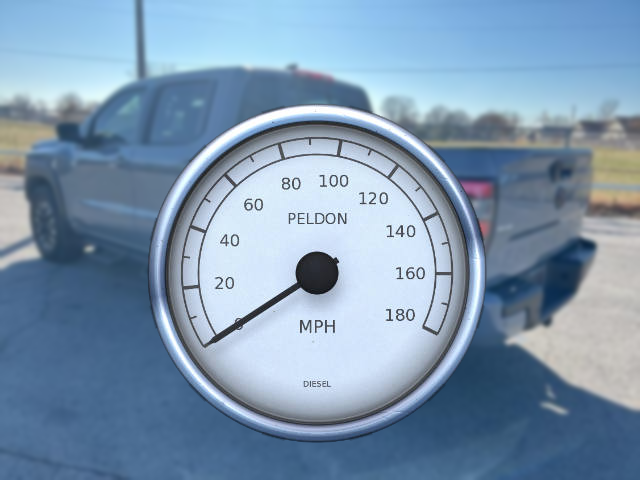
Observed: 0 mph
